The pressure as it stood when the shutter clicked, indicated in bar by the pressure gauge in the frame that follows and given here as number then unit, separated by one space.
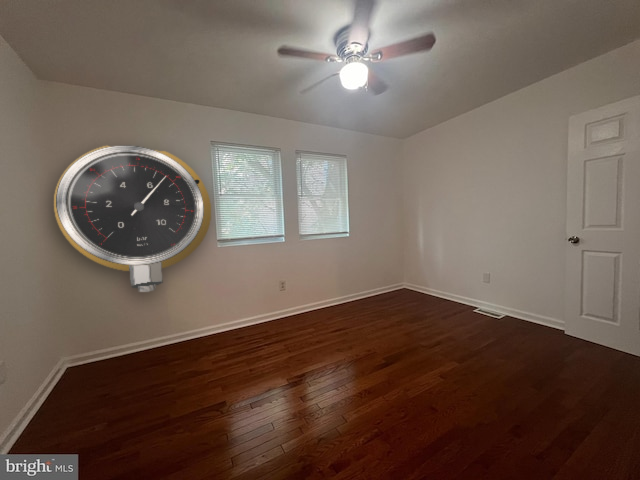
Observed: 6.5 bar
